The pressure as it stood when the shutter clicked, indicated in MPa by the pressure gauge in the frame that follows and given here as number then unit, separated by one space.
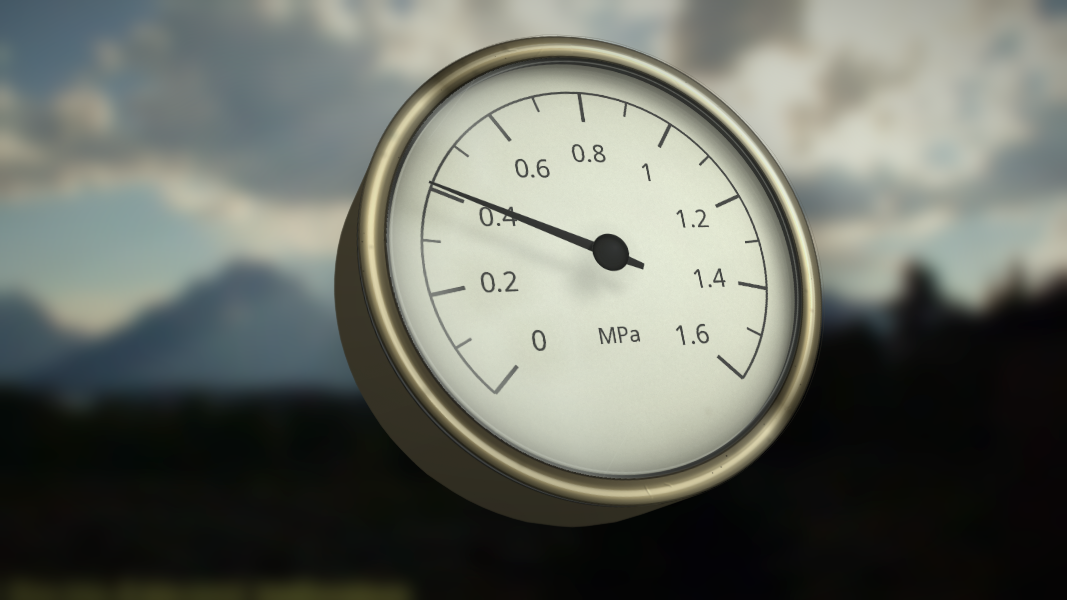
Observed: 0.4 MPa
